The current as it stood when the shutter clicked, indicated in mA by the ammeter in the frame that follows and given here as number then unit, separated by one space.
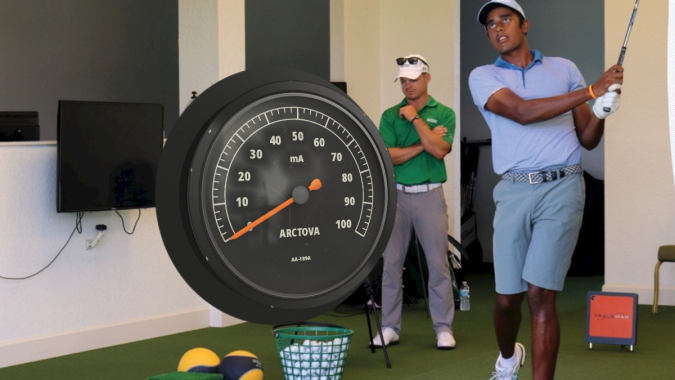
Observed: 0 mA
